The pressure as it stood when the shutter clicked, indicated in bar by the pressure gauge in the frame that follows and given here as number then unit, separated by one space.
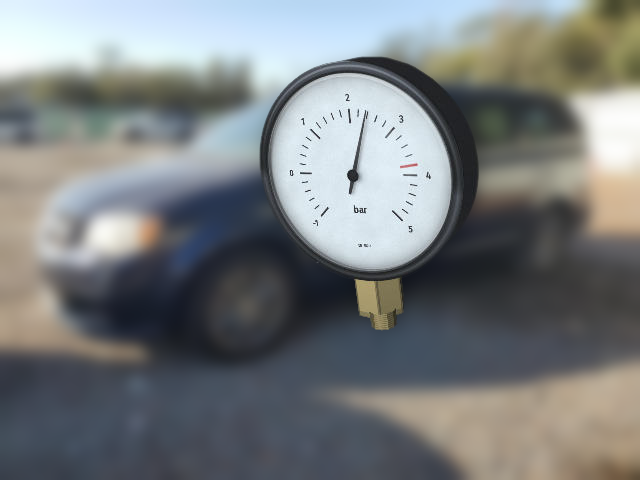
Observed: 2.4 bar
